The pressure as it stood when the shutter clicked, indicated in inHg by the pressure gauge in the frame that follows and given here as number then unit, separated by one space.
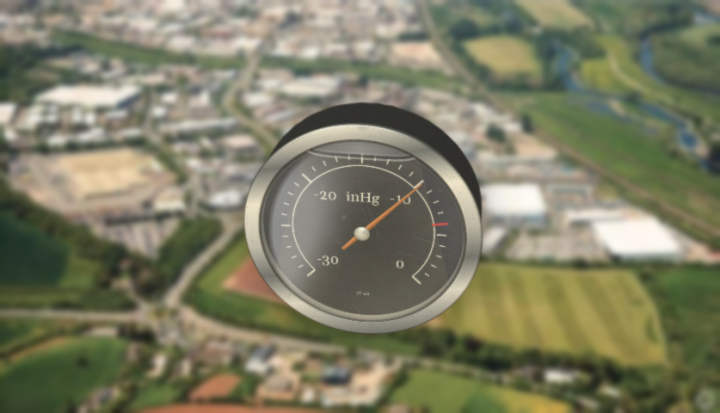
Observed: -10 inHg
